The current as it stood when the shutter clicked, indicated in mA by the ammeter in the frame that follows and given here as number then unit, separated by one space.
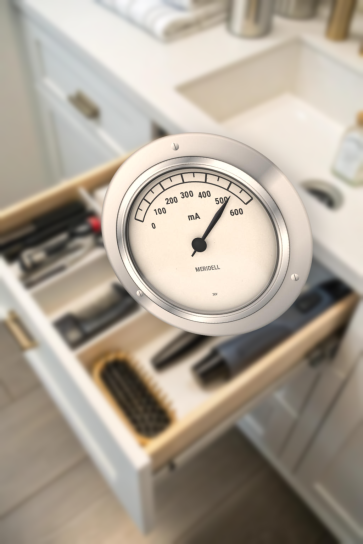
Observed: 525 mA
